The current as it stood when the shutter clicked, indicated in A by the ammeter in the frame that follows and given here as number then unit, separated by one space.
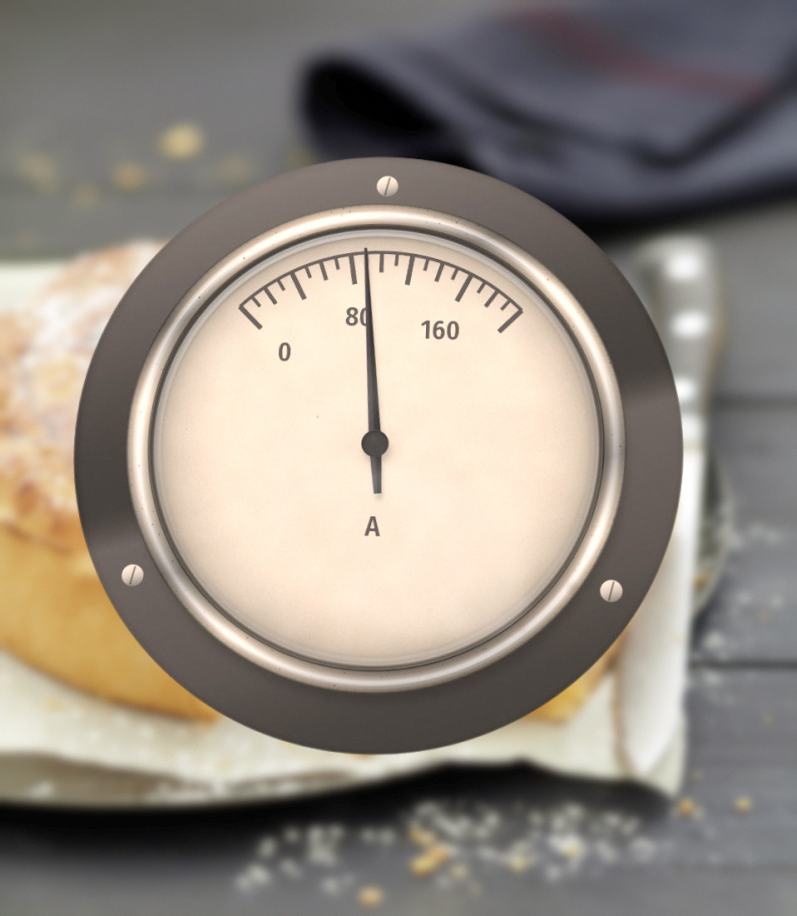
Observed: 90 A
